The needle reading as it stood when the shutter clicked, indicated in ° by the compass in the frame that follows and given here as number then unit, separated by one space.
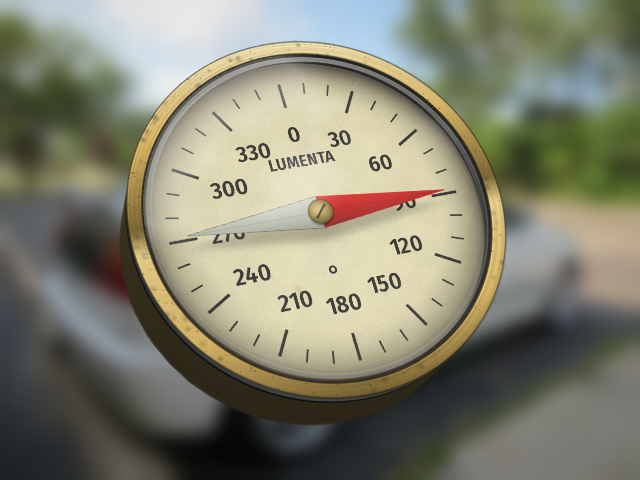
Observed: 90 °
